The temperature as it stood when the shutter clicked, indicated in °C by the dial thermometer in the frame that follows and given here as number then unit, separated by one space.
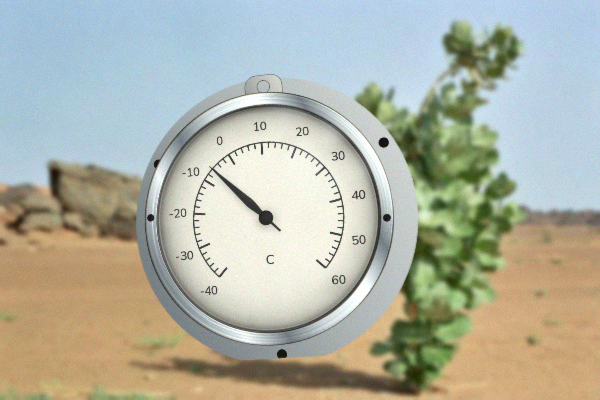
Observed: -6 °C
